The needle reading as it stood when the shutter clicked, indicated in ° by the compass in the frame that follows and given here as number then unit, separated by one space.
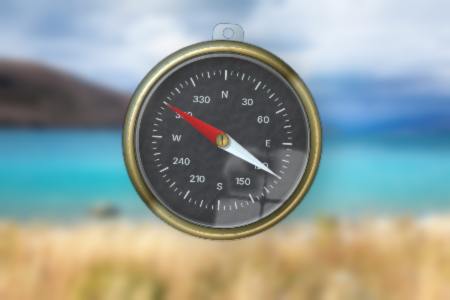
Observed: 300 °
